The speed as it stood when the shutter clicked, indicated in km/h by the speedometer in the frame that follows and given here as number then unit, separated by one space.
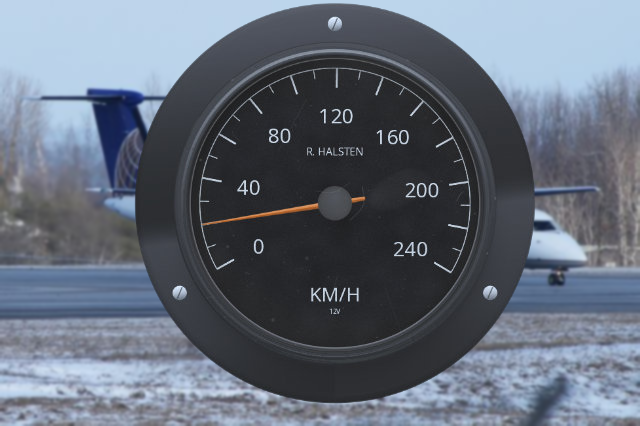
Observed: 20 km/h
